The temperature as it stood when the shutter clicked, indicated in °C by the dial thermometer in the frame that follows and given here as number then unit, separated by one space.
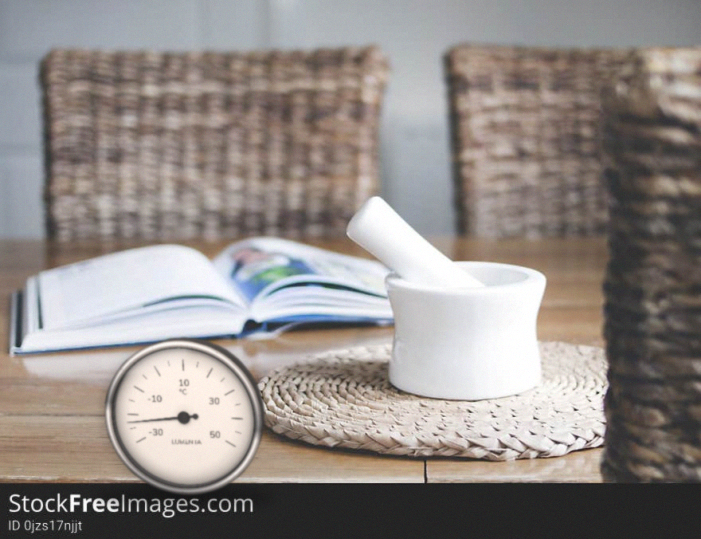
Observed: -22.5 °C
